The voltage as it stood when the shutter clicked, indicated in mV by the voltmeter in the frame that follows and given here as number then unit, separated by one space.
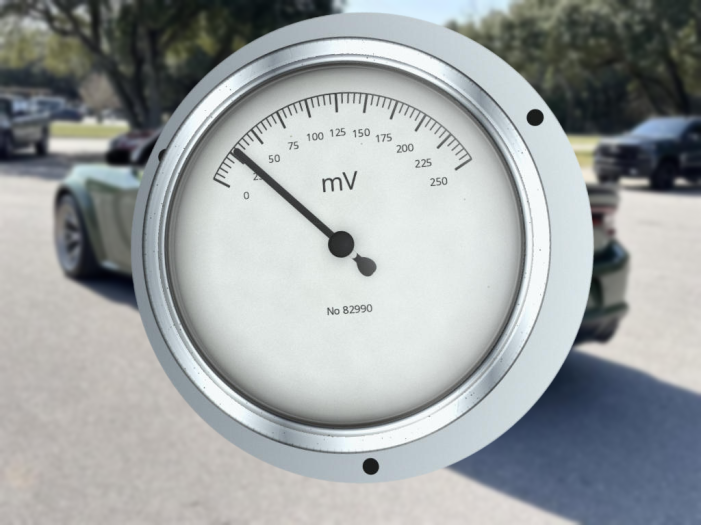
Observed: 30 mV
